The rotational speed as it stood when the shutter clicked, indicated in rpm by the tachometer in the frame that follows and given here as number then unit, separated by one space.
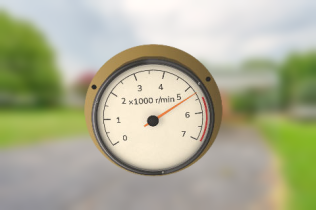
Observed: 5250 rpm
